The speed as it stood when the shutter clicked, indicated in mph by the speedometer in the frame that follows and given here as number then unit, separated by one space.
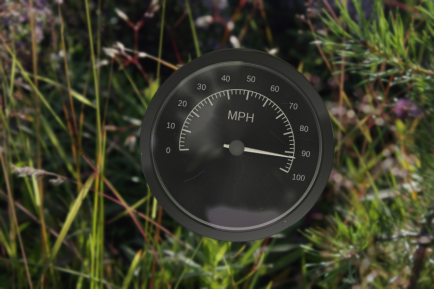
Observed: 92 mph
